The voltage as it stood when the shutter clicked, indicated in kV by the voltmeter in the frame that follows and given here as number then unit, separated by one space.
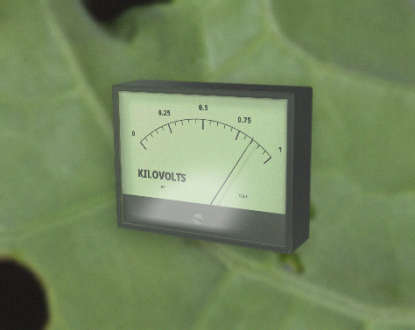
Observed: 0.85 kV
